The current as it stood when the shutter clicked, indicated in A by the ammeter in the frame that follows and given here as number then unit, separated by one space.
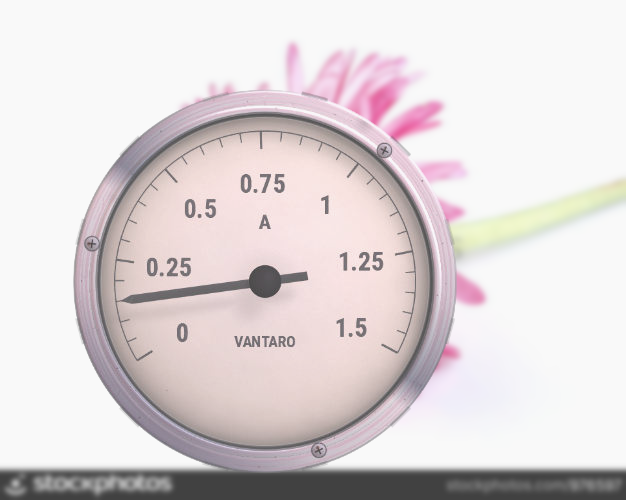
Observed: 0.15 A
